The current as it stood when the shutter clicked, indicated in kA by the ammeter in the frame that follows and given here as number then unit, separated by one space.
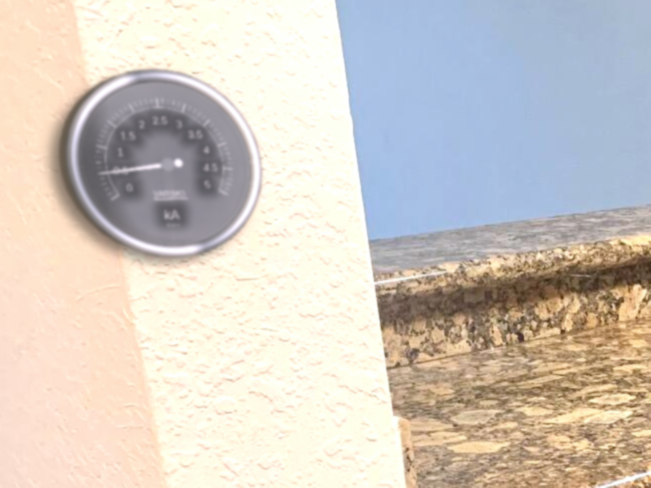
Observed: 0.5 kA
